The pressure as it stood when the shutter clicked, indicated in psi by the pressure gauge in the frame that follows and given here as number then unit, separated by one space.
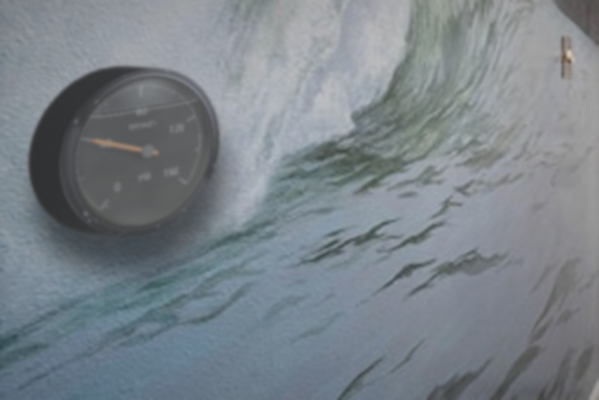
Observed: 40 psi
